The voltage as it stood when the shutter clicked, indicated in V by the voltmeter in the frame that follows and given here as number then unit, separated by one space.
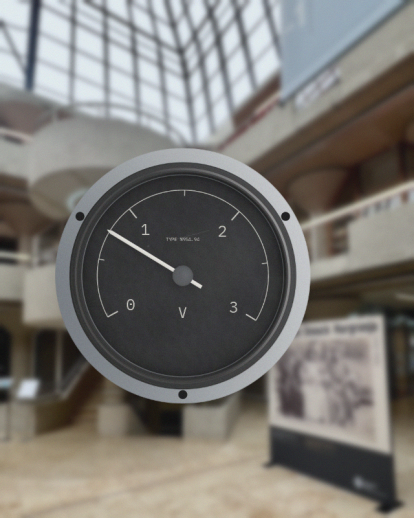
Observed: 0.75 V
